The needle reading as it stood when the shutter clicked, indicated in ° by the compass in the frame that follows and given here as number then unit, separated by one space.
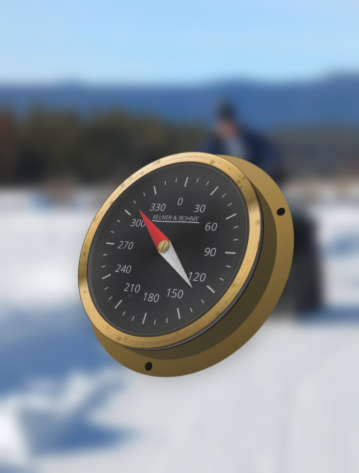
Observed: 310 °
